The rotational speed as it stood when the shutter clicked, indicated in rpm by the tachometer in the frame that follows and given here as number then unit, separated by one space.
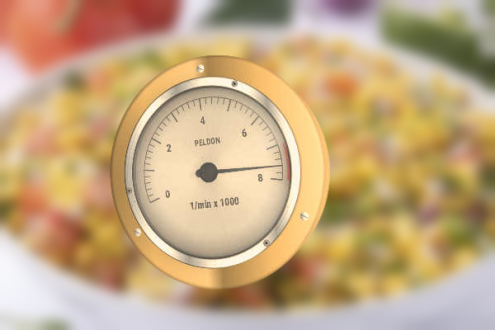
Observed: 7600 rpm
